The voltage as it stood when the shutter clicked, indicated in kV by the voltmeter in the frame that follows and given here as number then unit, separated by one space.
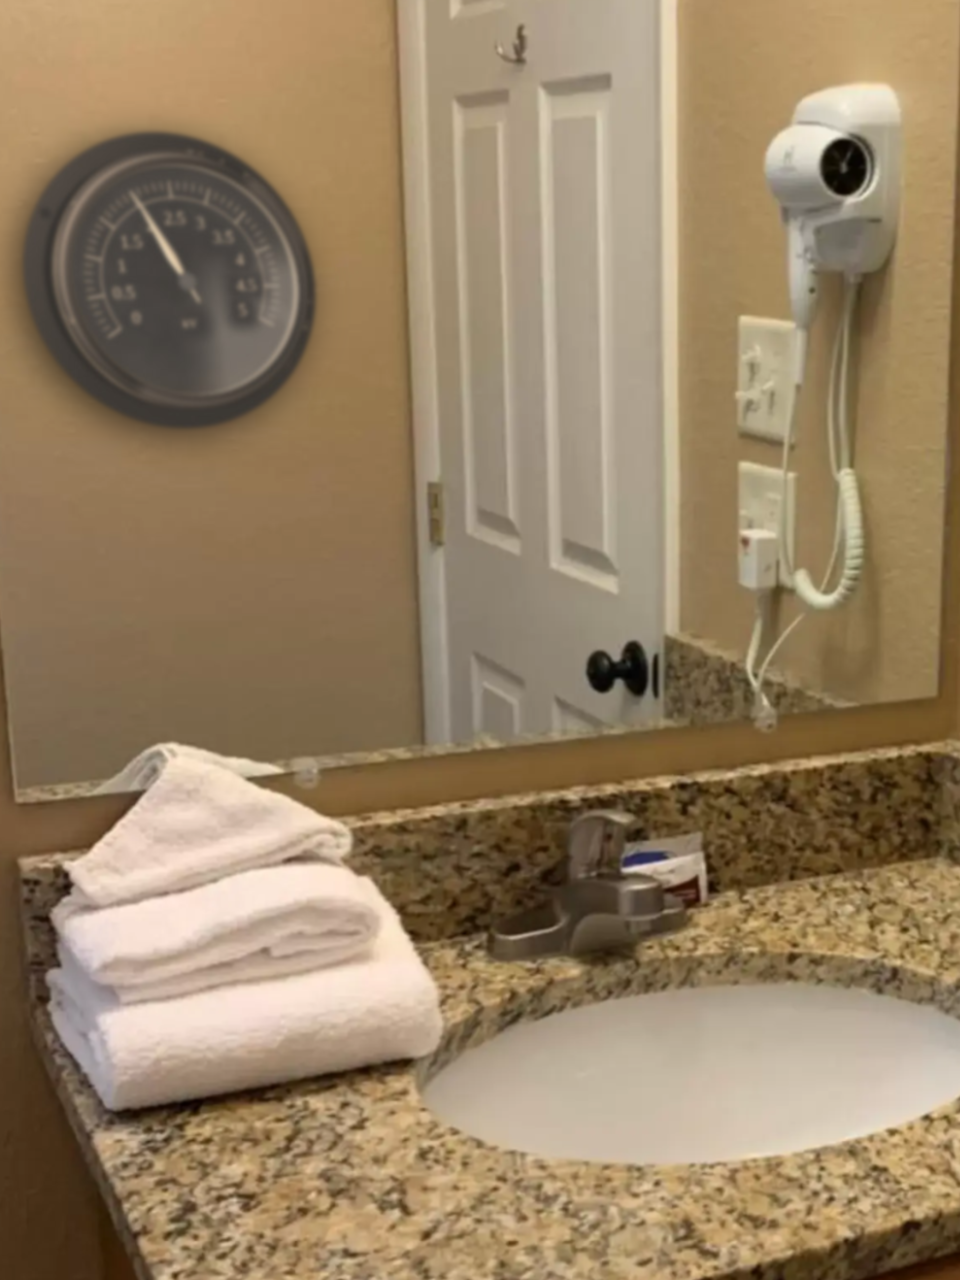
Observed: 2 kV
